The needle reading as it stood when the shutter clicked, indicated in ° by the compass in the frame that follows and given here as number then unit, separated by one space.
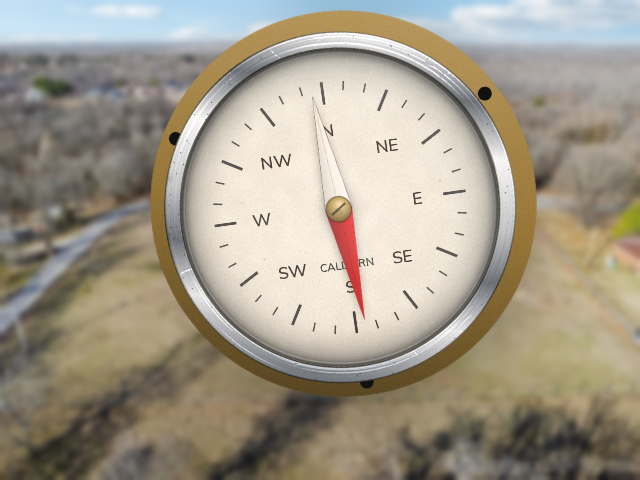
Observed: 175 °
